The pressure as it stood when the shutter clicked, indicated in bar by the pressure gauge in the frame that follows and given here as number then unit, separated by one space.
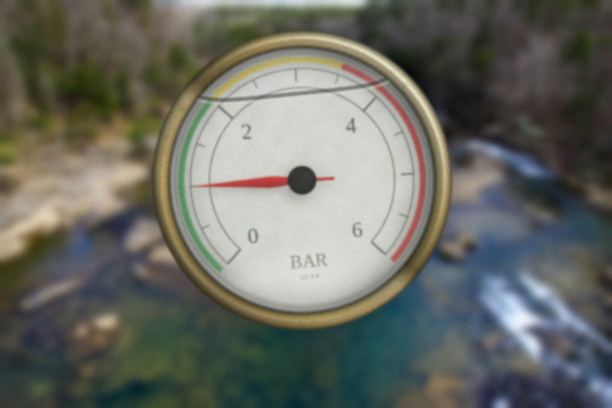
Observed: 1 bar
